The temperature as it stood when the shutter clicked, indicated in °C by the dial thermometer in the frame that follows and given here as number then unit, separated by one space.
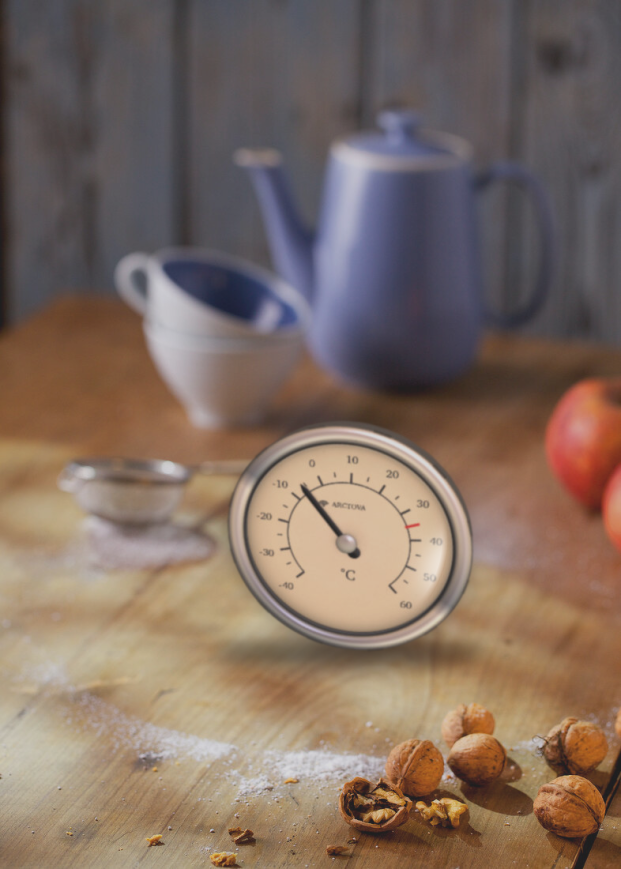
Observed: -5 °C
